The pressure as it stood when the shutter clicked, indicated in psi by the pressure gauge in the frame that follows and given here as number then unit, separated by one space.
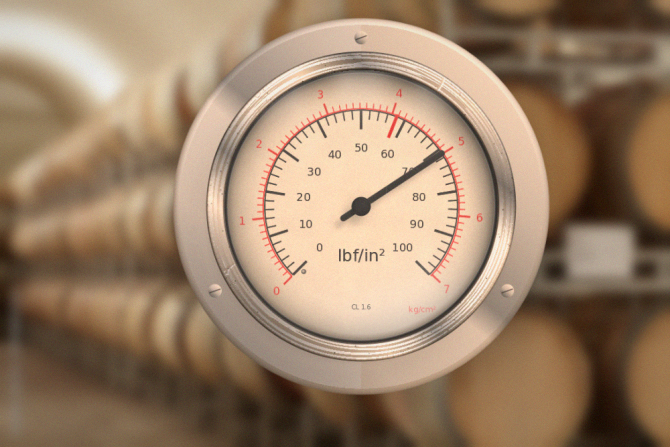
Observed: 71 psi
